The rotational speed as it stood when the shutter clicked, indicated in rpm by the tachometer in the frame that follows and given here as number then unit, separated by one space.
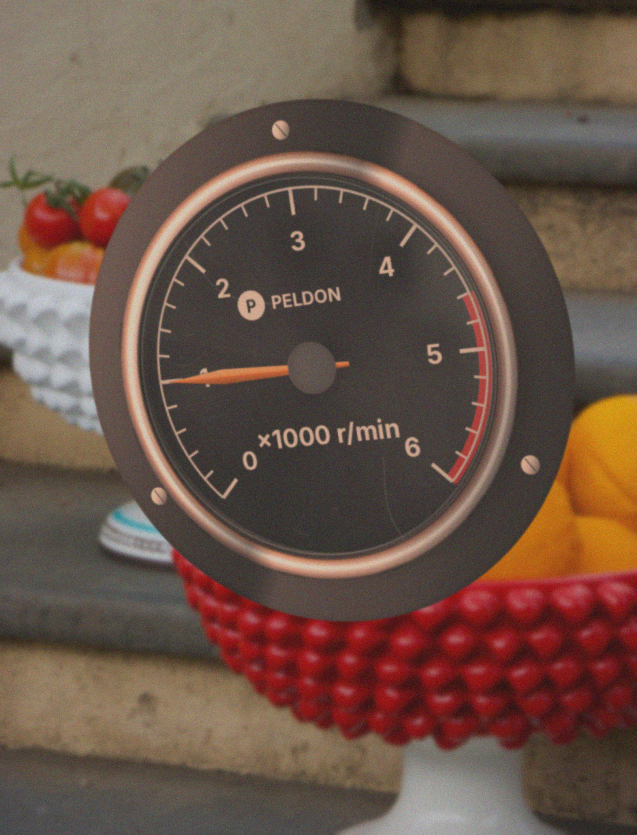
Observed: 1000 rpm
